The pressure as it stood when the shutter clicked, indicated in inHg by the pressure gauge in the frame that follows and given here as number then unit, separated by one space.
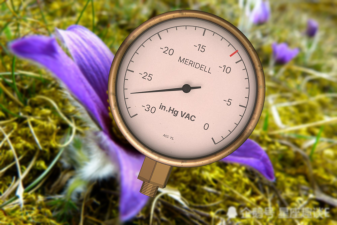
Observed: -27.5 inHg
